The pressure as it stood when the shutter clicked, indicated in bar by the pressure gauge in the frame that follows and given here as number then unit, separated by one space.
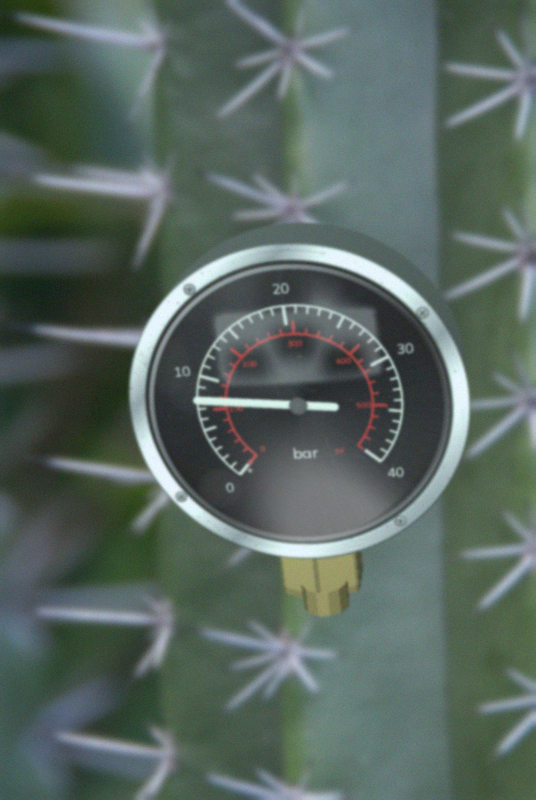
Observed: 8 bar
